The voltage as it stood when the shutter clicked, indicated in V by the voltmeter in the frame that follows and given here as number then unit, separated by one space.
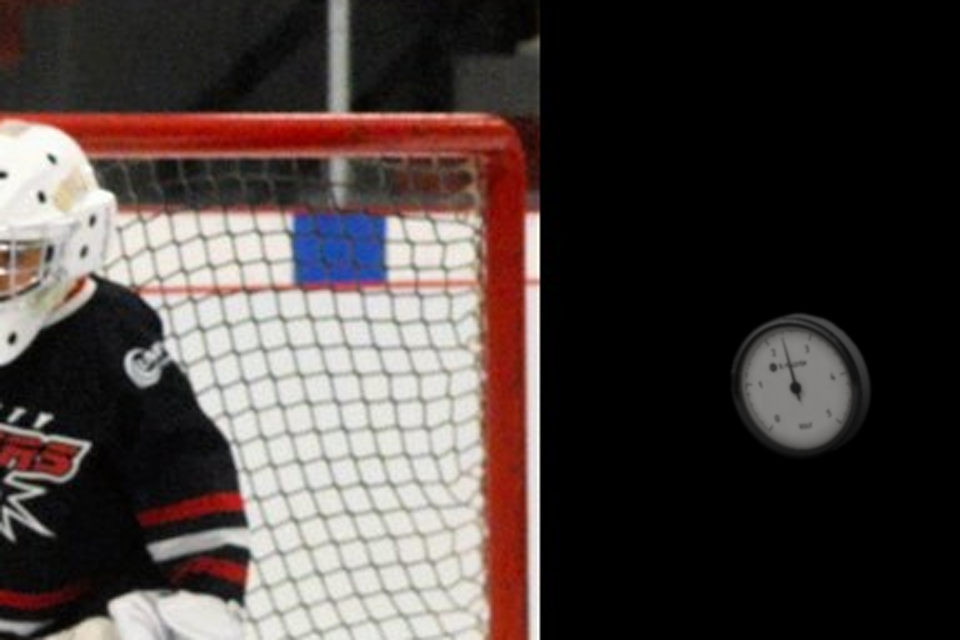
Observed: 2.4 V
